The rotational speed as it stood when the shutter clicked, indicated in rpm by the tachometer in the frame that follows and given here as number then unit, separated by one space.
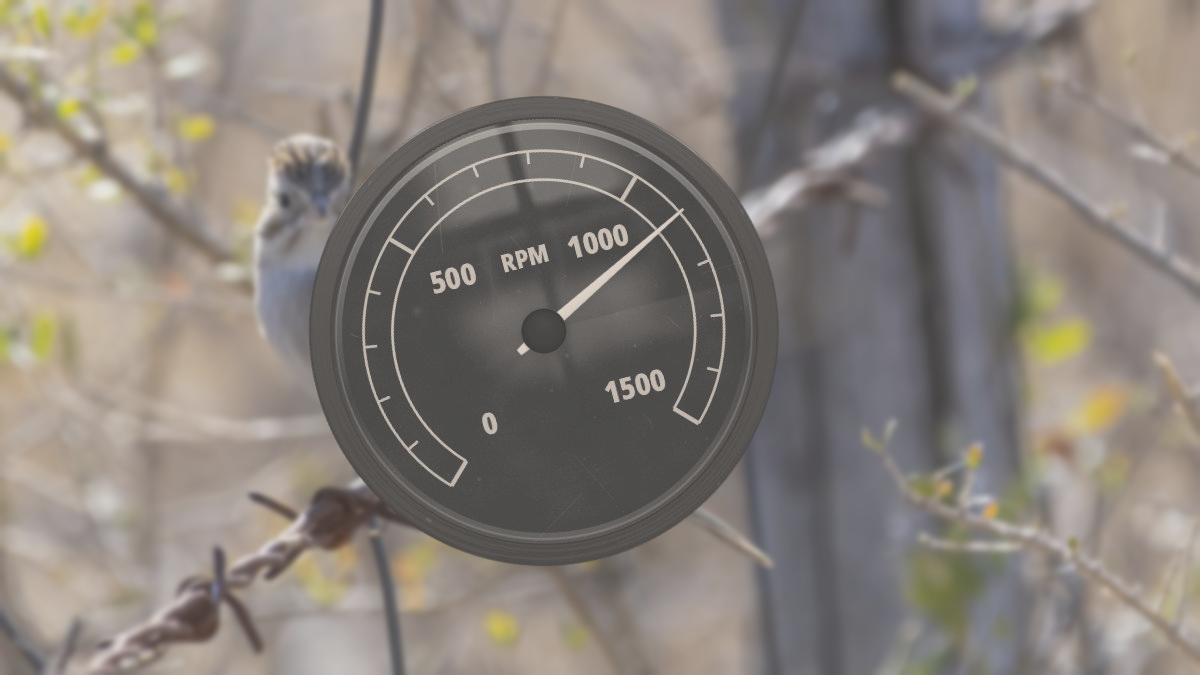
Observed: 1100 rpm
